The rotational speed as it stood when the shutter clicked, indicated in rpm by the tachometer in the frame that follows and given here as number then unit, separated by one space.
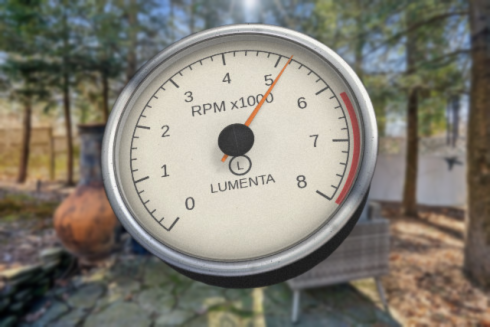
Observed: 5200 rpm
